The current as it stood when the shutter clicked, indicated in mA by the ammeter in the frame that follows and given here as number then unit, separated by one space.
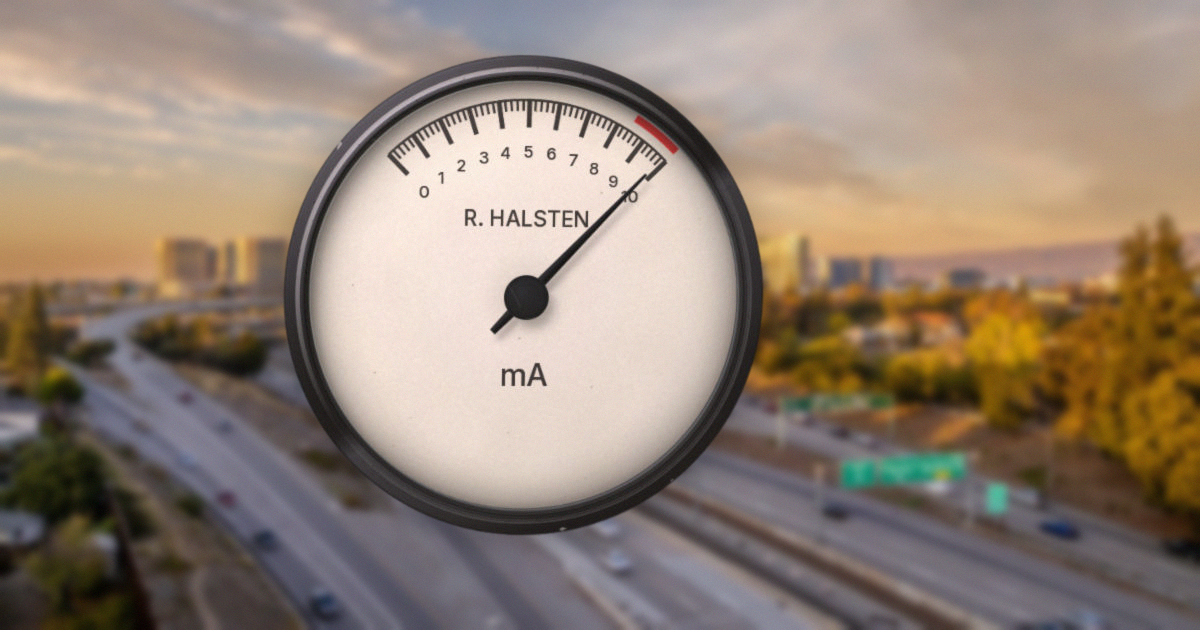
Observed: 9.8 mA
